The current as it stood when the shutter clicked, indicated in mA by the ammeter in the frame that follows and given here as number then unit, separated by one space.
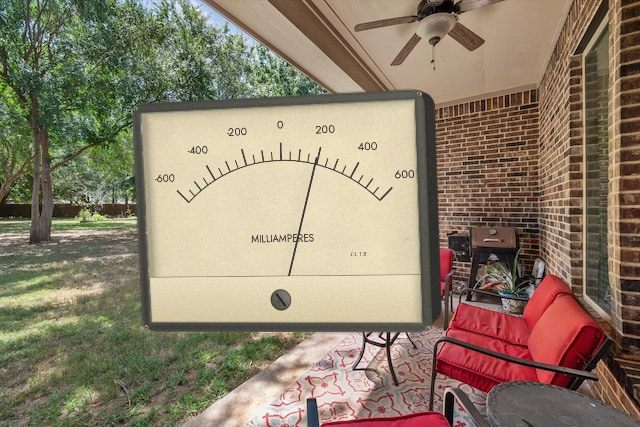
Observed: 200 mA
